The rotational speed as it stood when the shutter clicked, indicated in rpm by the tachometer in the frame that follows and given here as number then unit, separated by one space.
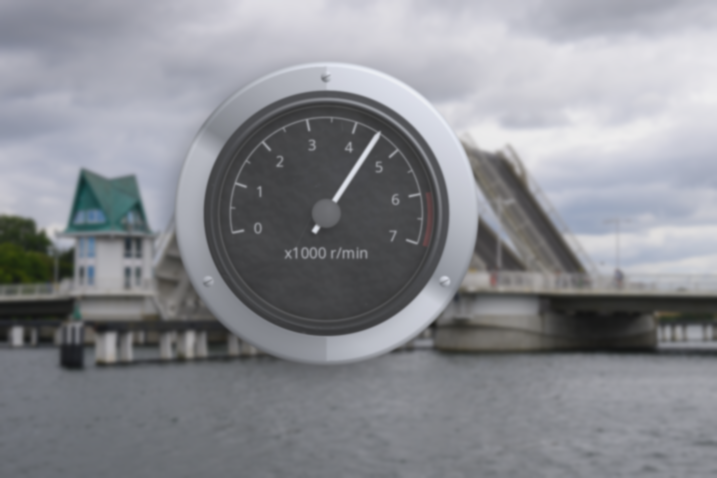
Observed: 4500 rpm
